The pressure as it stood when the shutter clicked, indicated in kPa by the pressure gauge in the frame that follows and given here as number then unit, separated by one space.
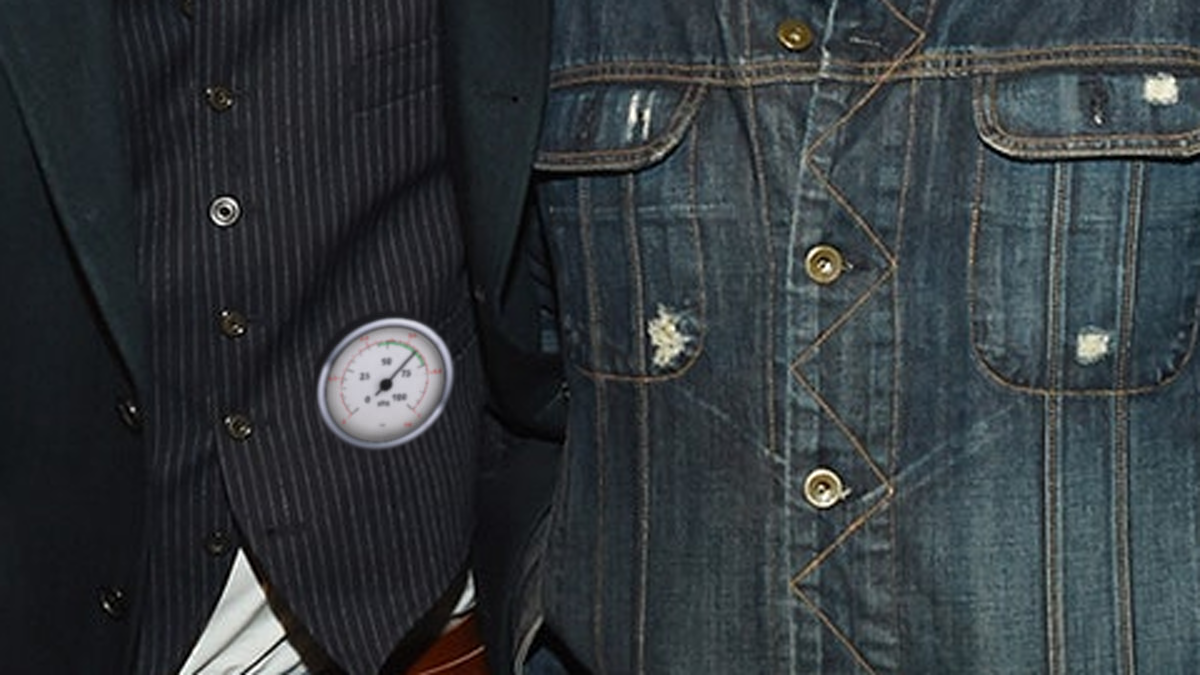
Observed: 65 kPa
